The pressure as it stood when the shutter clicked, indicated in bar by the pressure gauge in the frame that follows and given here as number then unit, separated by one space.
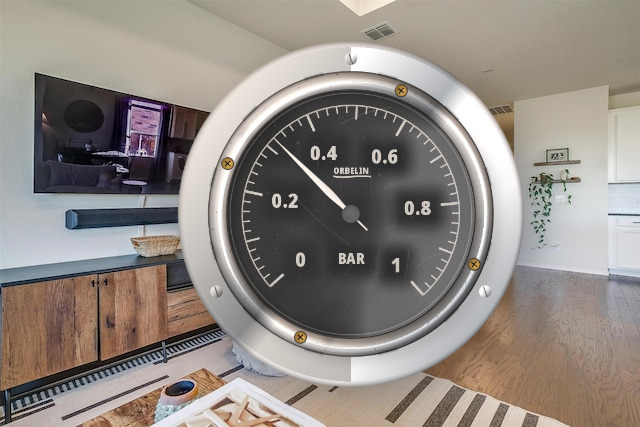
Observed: 0.32 bar
